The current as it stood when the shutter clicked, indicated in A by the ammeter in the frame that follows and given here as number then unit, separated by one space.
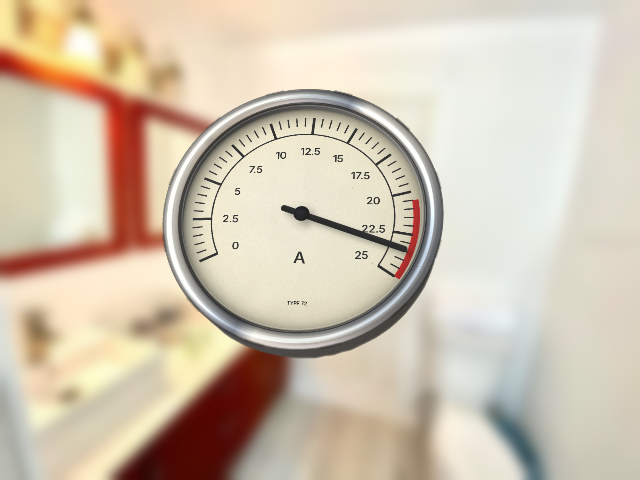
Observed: 23.5 A
